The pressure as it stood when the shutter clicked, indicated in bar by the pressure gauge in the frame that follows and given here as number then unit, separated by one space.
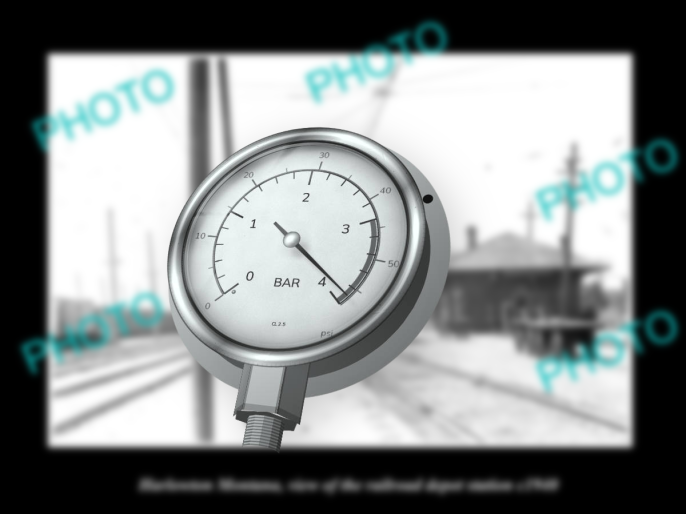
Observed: 3.9 bar
